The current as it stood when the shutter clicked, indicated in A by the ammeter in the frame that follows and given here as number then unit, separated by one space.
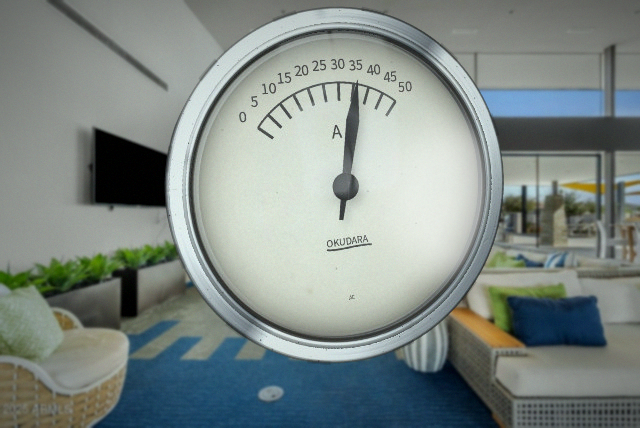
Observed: 35 A
